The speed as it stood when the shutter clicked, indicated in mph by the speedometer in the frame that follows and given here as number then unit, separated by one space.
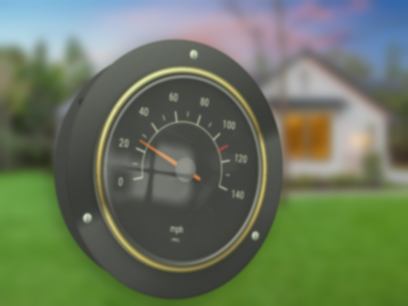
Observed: 25 mph
